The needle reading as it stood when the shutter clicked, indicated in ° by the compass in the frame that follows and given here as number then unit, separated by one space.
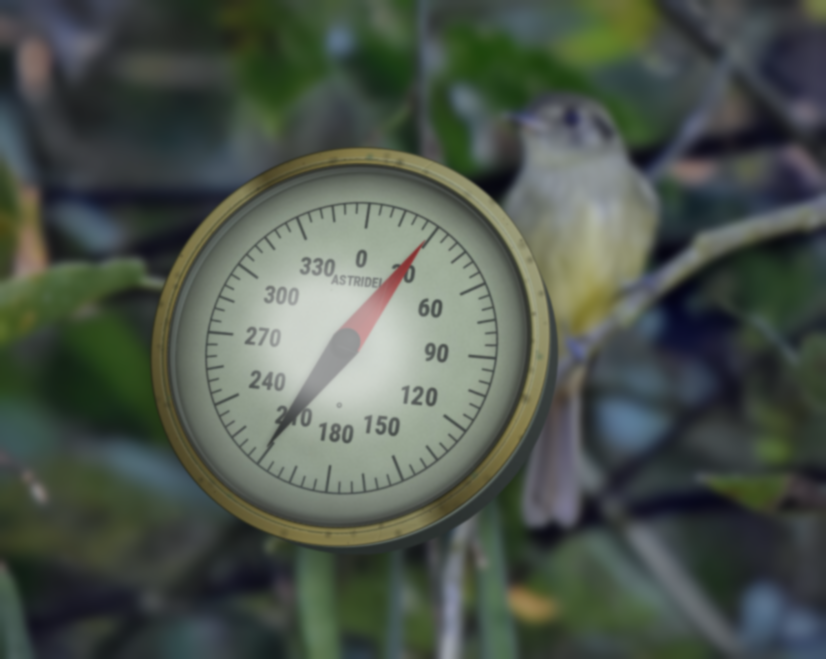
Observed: 30 °
